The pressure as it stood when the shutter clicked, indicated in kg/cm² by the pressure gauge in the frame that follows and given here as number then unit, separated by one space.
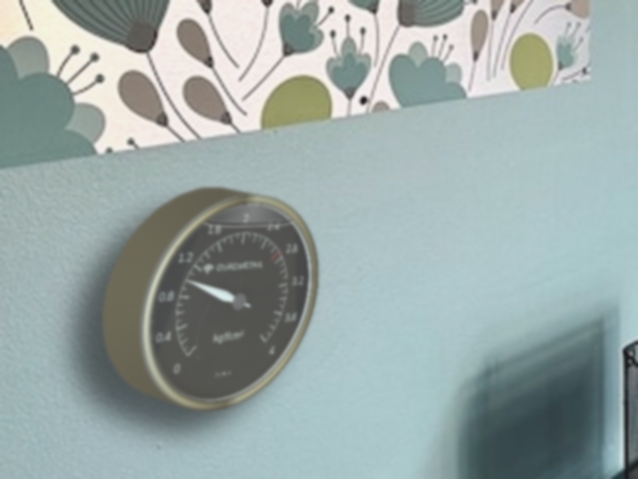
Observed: 1 kg/cm²
